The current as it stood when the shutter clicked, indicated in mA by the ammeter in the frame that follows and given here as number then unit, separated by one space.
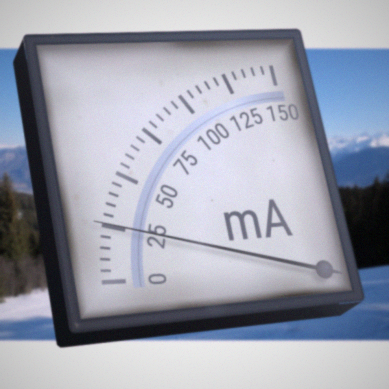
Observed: 25 mA
